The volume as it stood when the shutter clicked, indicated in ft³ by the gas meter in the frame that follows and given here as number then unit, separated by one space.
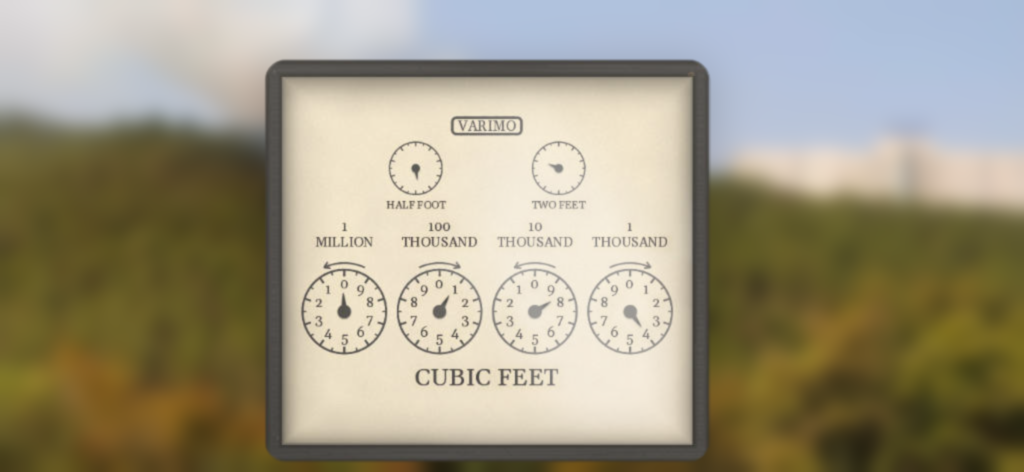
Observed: 8400 ft³
